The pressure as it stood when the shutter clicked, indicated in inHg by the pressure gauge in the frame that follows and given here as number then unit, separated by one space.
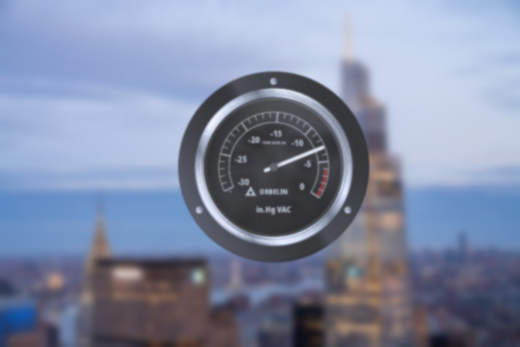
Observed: -7 inHg
